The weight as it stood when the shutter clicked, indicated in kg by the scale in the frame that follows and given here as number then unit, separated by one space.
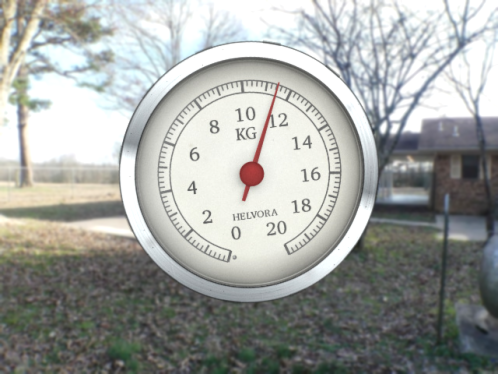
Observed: 11.4 kg
